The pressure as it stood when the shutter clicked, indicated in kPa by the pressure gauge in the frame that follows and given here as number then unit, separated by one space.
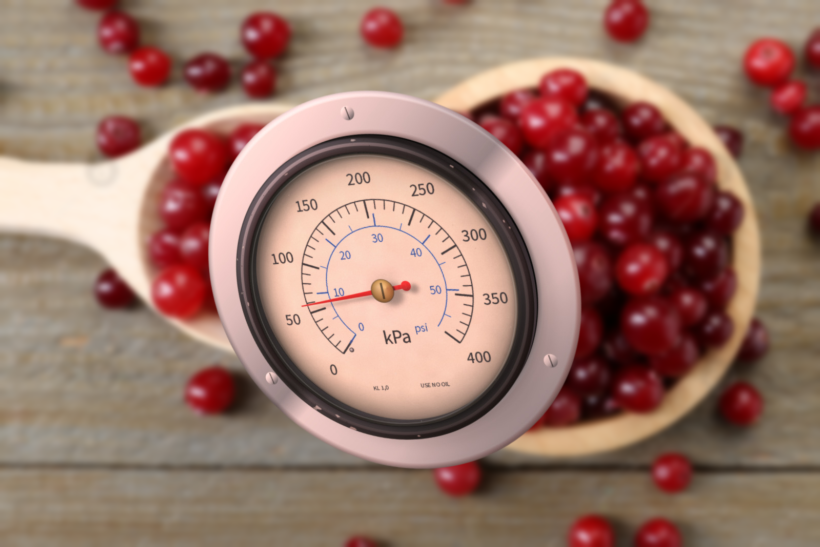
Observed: 60 kPa
